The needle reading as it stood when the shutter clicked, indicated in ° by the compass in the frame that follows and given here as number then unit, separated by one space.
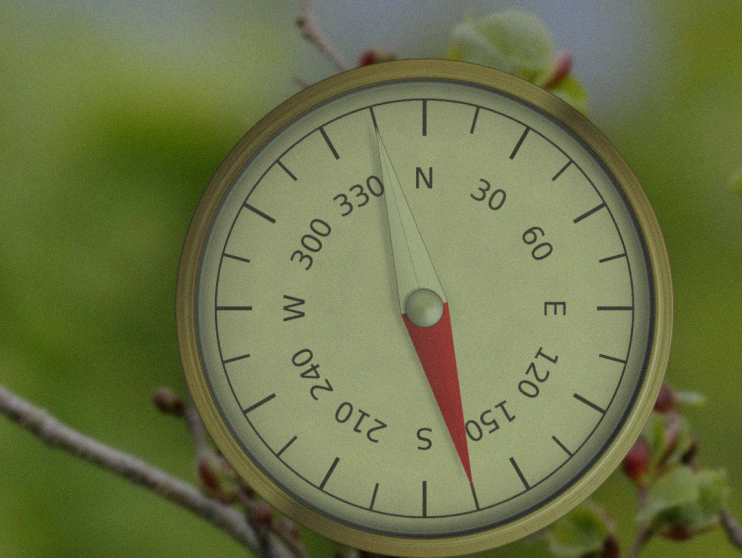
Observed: 165 °
